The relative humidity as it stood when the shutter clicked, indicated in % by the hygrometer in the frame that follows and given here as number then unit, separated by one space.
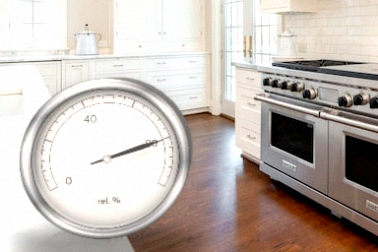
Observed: 80 %
